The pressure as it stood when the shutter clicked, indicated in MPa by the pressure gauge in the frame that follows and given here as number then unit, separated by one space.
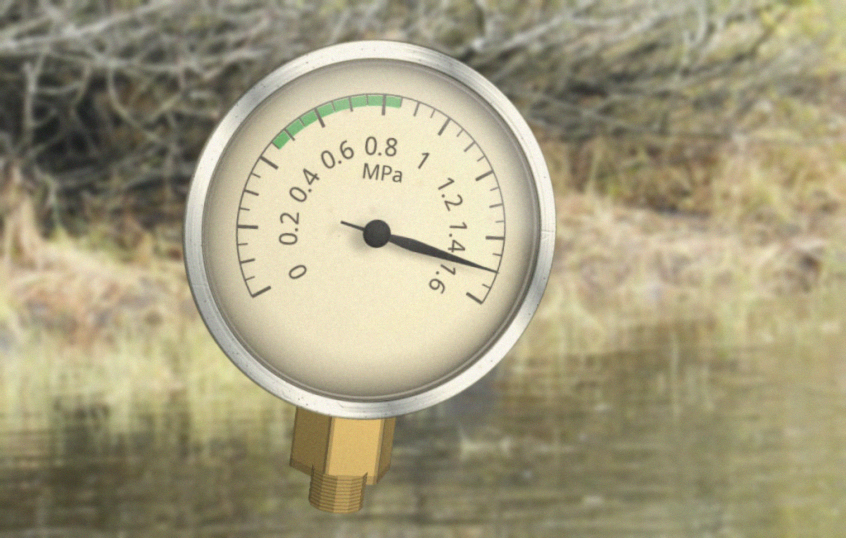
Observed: 1.5 MPa
